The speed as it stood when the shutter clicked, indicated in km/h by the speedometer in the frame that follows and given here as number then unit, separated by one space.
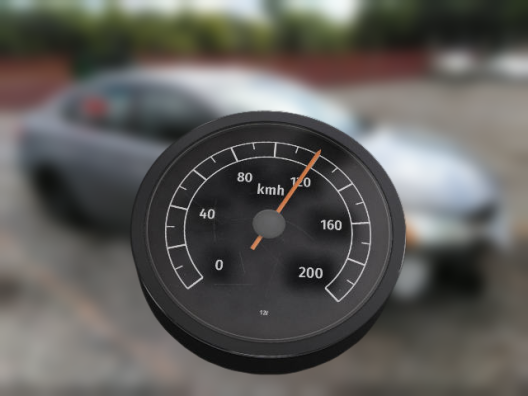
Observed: 120 km/h
